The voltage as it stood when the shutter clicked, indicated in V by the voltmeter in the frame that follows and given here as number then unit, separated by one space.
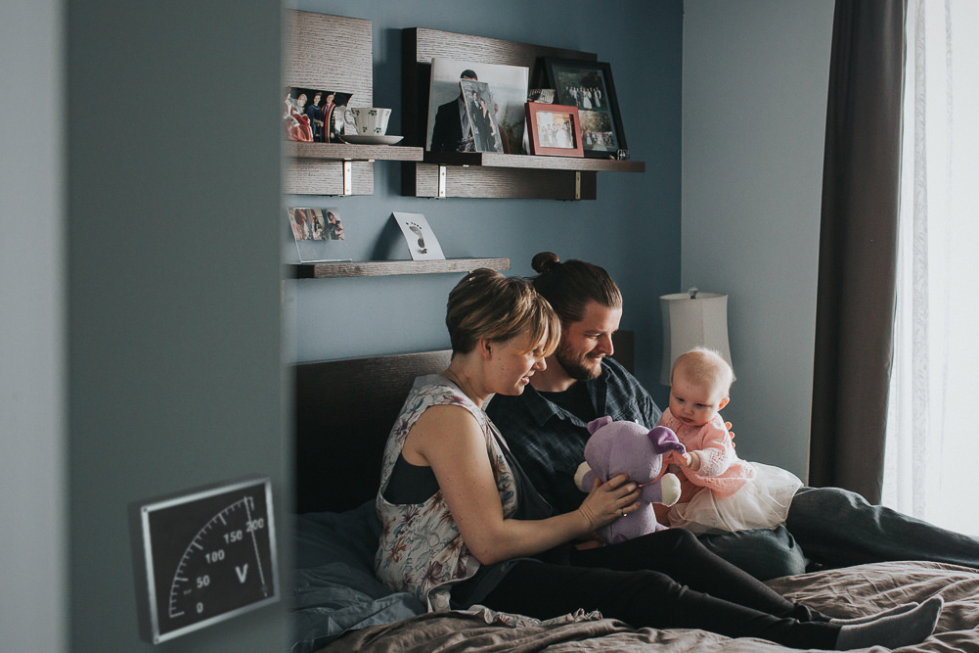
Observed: 190 V
